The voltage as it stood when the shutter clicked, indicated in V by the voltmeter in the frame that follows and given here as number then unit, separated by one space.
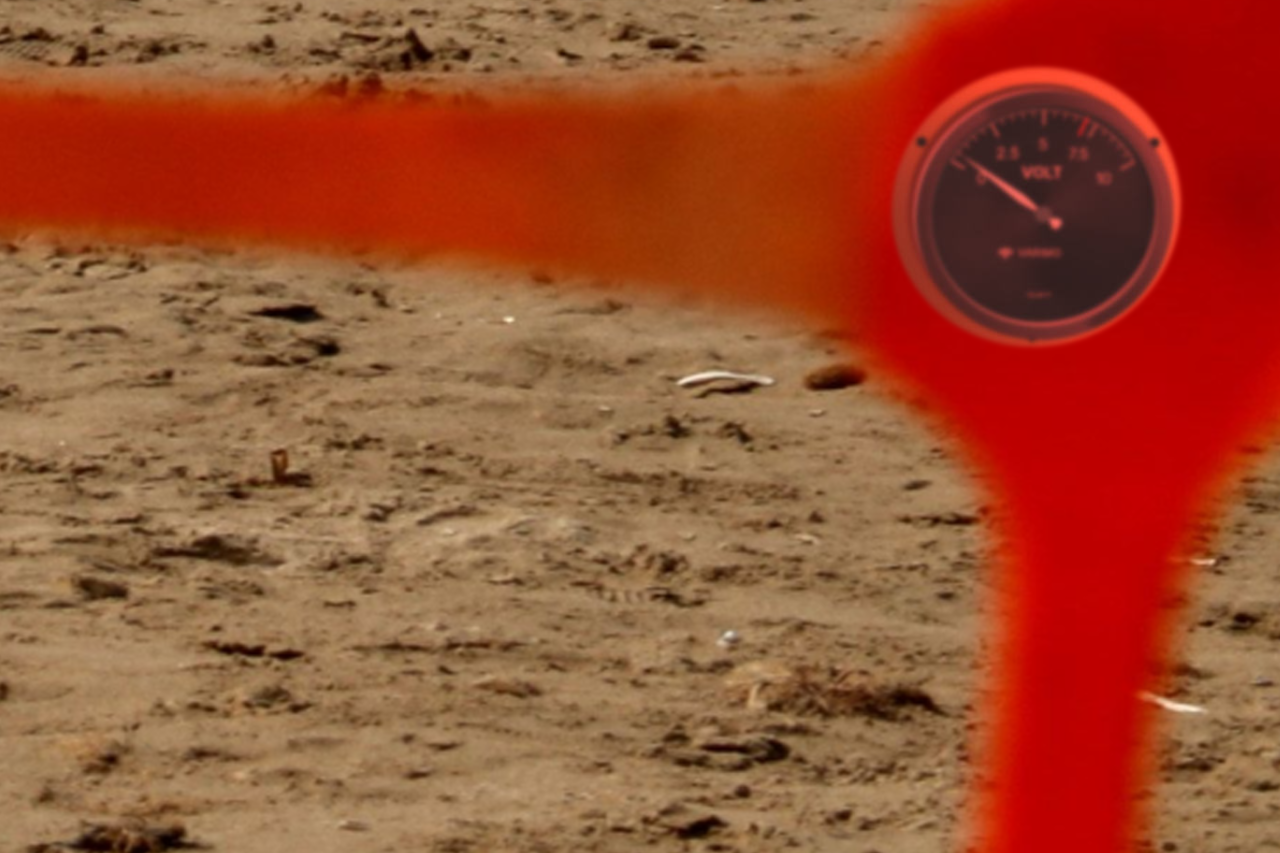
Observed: 0.5 V
